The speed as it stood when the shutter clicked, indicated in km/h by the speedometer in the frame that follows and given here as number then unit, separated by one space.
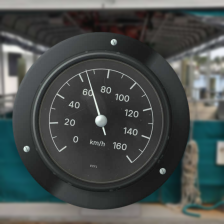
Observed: 65 km/h
